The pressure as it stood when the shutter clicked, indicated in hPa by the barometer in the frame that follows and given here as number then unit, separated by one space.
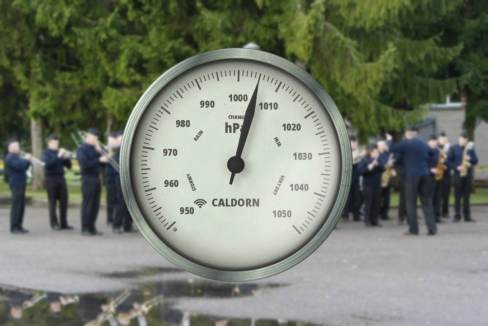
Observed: 1005 hPa
